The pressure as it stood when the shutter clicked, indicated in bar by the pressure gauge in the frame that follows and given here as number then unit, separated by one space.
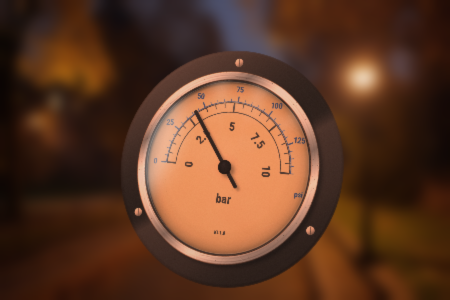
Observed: 3 bar
